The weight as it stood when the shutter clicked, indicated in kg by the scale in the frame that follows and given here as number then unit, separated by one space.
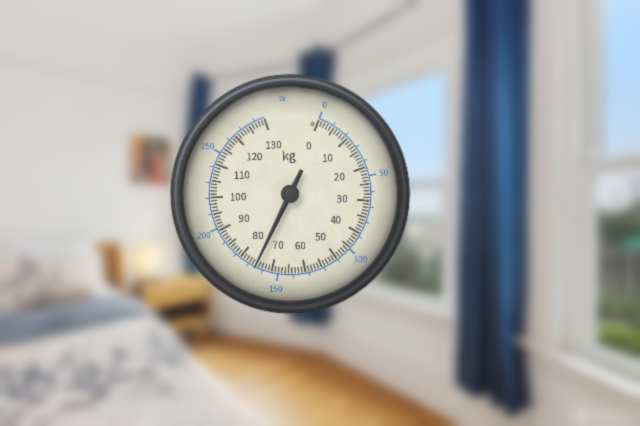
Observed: 75 kg
